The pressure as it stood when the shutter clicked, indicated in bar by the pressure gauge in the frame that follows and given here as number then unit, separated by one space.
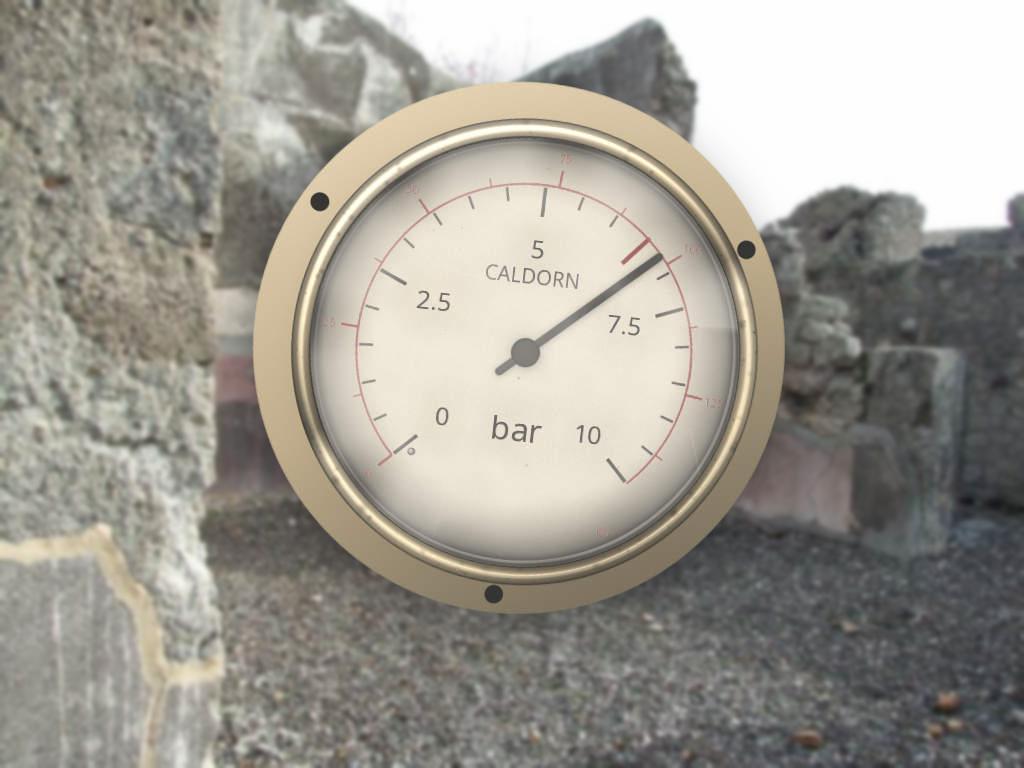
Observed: 6.75 bar
